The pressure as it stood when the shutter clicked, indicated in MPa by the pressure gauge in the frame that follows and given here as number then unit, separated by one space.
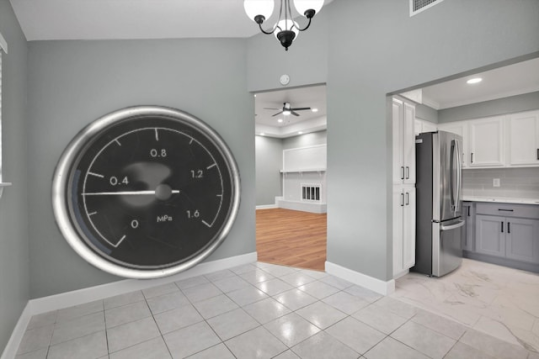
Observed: 0.3 MPa
